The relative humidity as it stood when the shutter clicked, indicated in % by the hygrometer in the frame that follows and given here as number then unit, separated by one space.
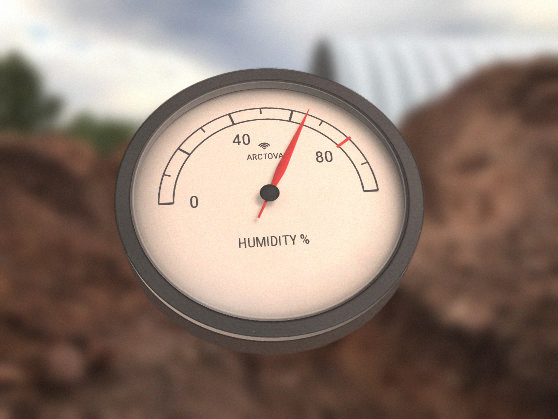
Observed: 65 %
